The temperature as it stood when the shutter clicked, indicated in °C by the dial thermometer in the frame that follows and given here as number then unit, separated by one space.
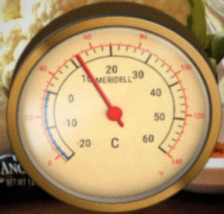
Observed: 12 °C
